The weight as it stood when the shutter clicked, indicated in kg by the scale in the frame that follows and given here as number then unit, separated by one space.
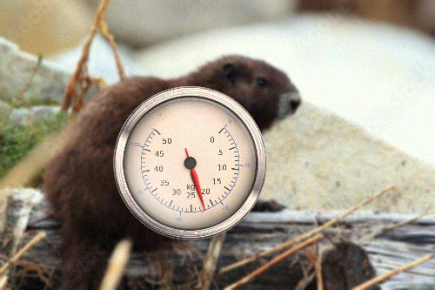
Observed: 22 kg
